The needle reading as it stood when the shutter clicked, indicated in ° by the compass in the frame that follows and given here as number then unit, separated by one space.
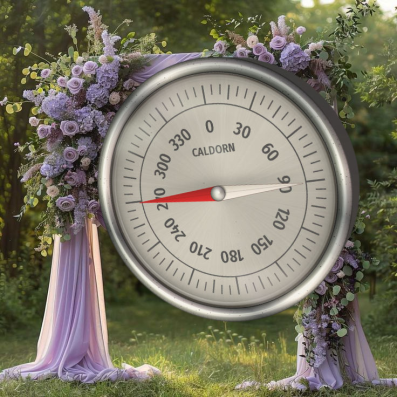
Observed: 270 °
